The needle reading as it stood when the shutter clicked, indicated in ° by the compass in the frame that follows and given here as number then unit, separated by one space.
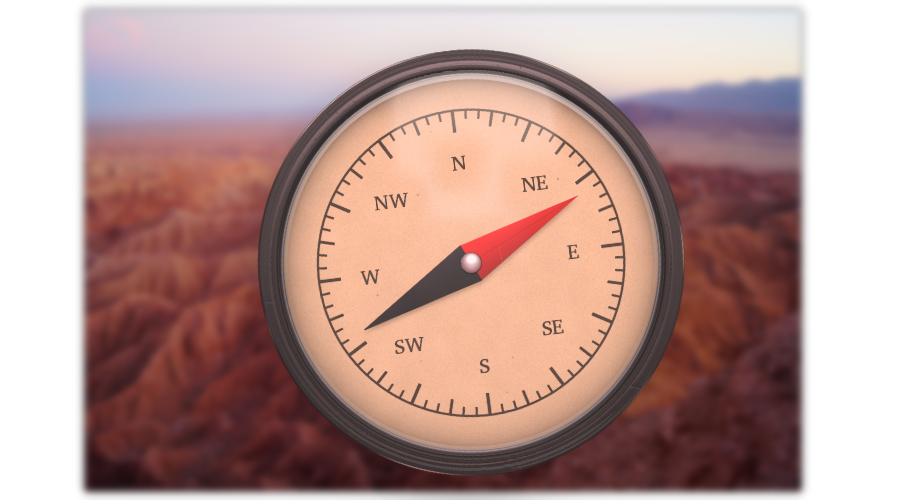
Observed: 65 °
